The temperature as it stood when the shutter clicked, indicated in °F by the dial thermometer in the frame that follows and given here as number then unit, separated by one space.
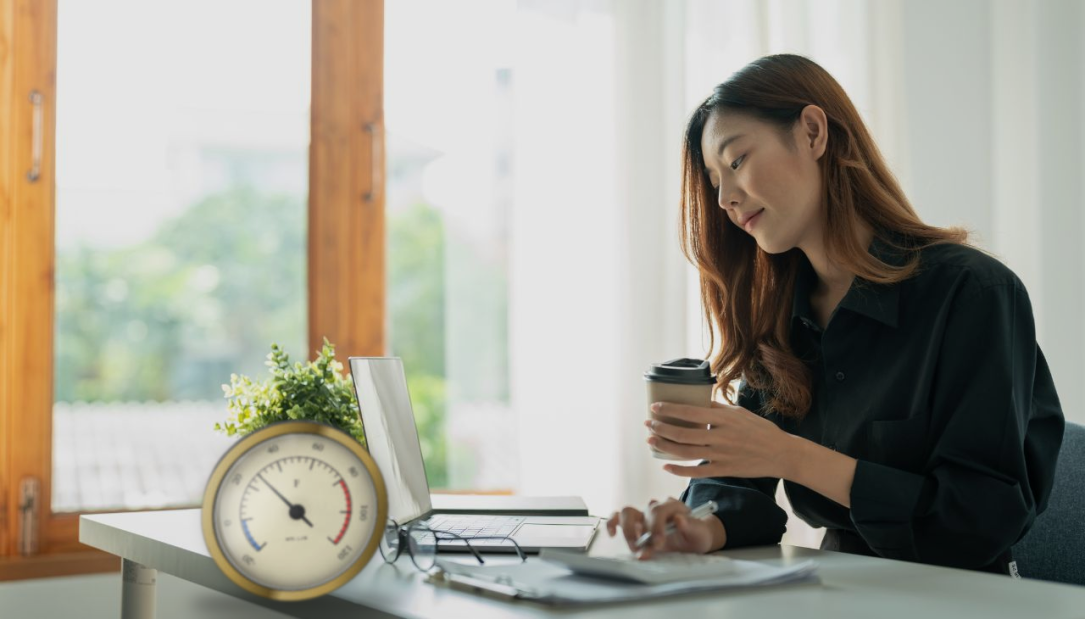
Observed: 28 °F
